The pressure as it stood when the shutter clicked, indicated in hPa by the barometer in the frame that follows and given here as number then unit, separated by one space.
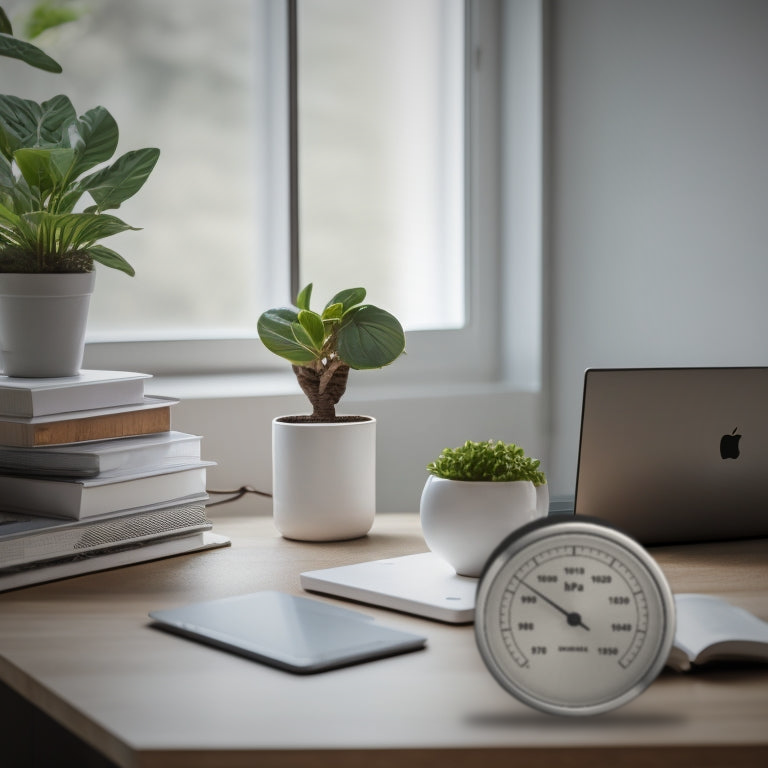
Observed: 994 hPa
